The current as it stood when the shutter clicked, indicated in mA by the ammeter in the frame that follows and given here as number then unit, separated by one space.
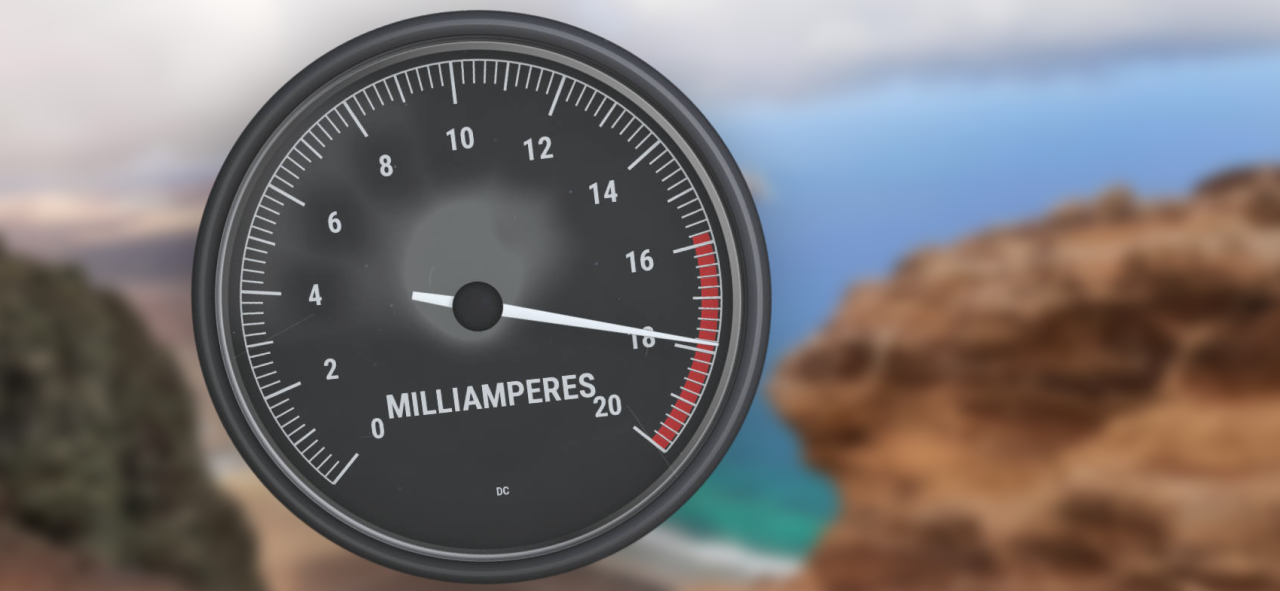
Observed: 17.8 mA
